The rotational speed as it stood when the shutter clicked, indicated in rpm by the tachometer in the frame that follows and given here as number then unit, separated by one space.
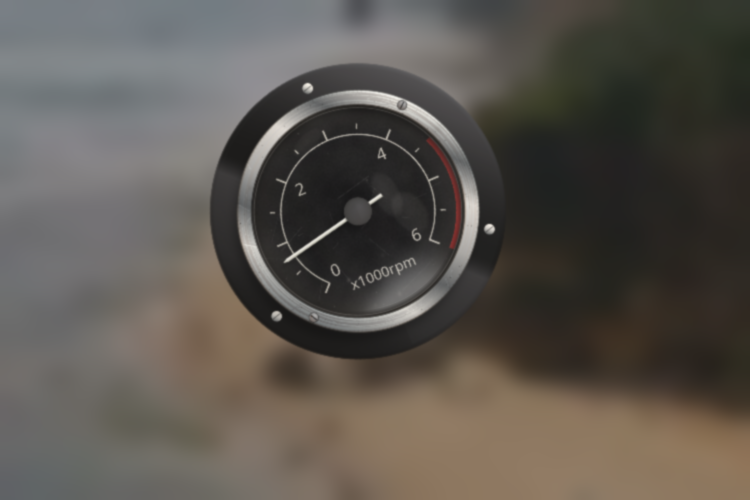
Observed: 750 rpm
